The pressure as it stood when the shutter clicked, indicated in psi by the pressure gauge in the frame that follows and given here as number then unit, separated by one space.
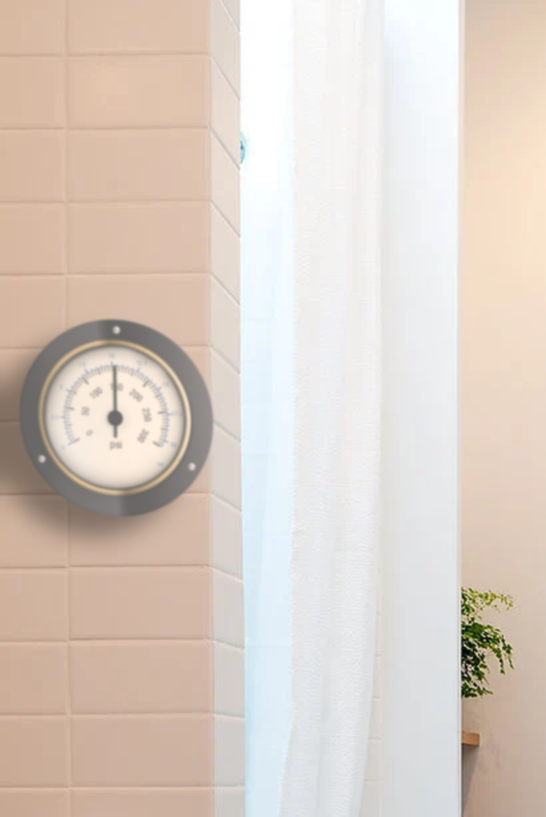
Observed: 150 psi
